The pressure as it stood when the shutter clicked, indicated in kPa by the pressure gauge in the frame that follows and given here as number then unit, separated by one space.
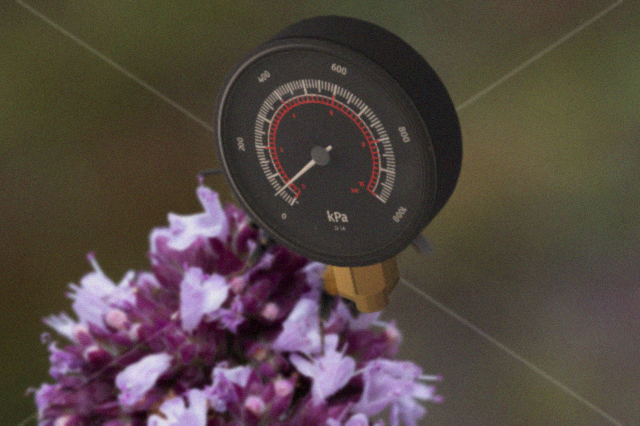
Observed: 50 kPa
